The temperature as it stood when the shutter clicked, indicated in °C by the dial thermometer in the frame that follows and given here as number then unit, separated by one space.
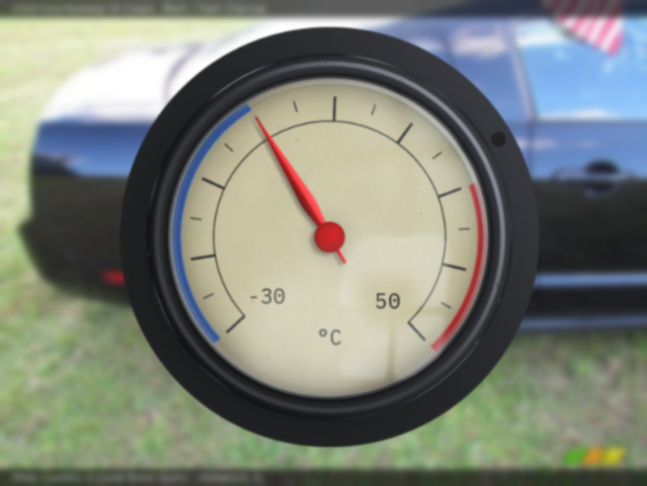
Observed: 0 °C
